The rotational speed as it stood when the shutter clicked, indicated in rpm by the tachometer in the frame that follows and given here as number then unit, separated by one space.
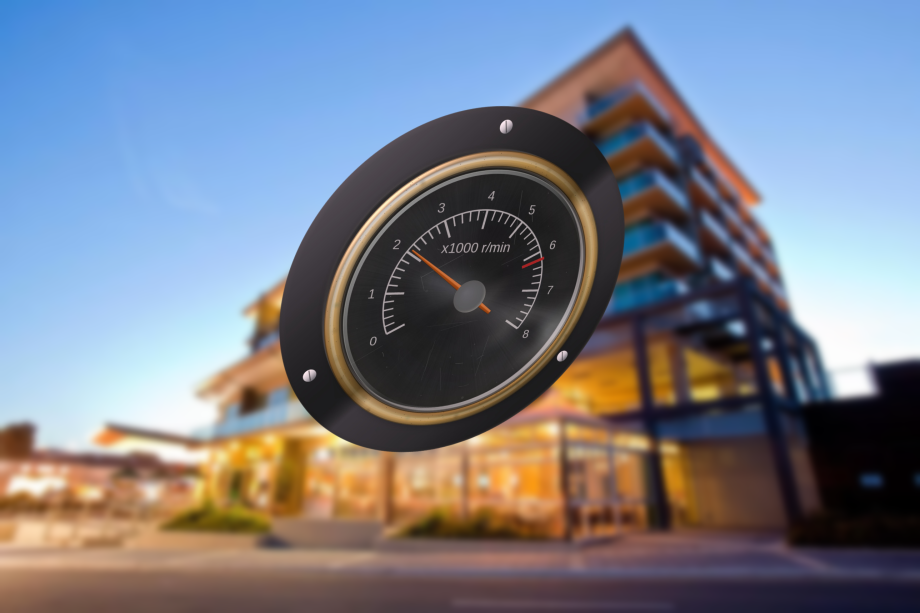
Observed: 2100 rpm
